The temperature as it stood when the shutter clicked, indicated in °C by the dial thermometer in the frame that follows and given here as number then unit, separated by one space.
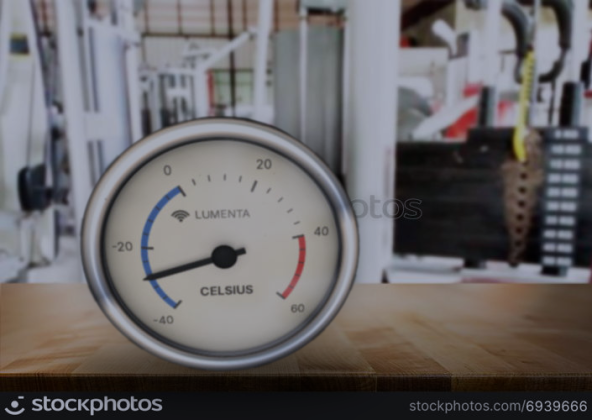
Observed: -28 °C
